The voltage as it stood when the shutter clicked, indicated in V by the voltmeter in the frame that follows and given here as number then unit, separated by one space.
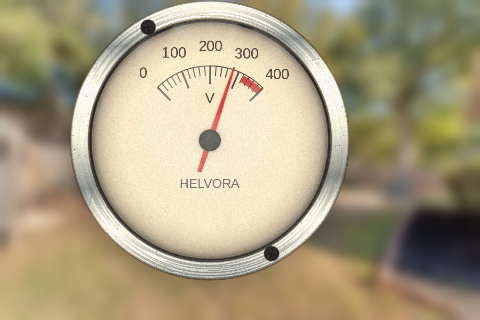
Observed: 280 V
